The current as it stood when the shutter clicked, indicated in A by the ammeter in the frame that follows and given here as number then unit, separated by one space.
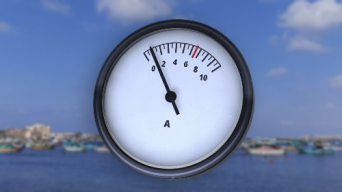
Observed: 1 A
